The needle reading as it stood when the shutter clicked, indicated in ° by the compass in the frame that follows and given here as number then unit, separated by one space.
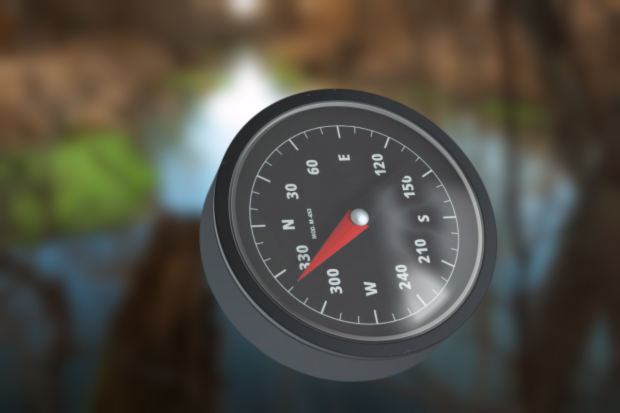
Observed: 320 °
